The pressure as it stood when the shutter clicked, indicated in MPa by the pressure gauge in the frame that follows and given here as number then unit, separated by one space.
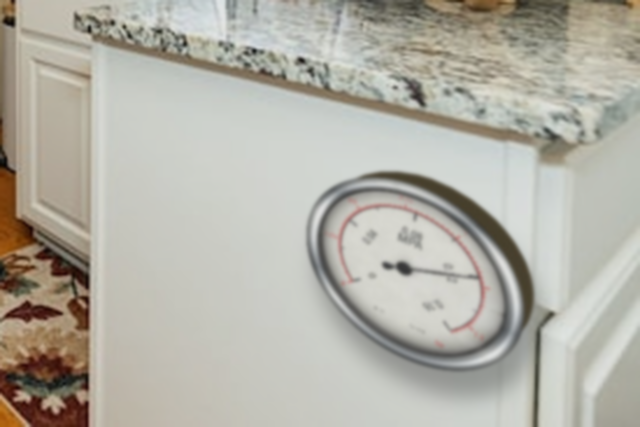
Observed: 0.12 MPa
